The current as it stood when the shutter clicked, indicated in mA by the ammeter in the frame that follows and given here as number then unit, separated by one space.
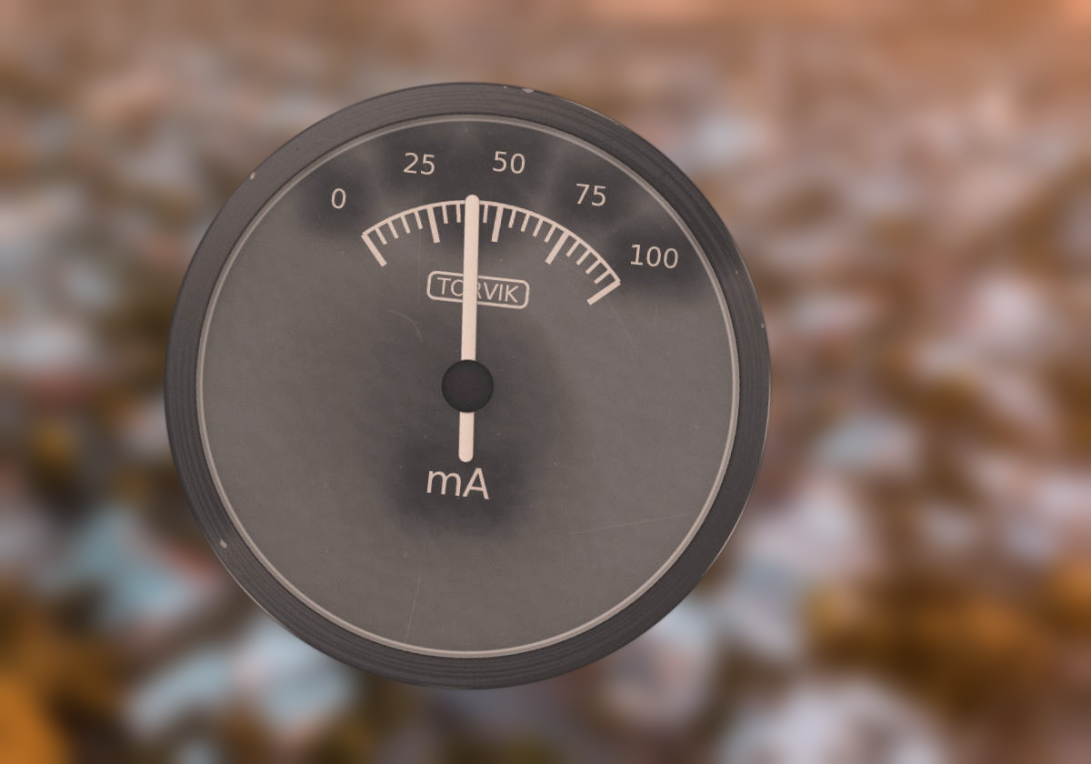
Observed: 40 mA
